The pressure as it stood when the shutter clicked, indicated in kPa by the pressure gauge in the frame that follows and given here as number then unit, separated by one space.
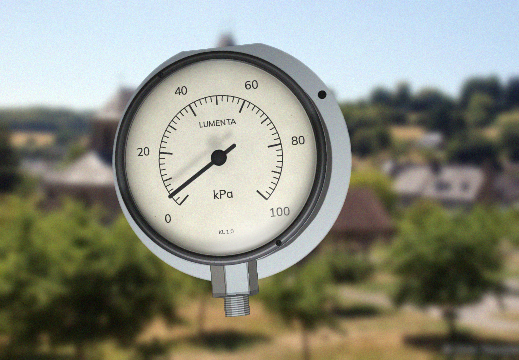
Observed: 4 kPa
